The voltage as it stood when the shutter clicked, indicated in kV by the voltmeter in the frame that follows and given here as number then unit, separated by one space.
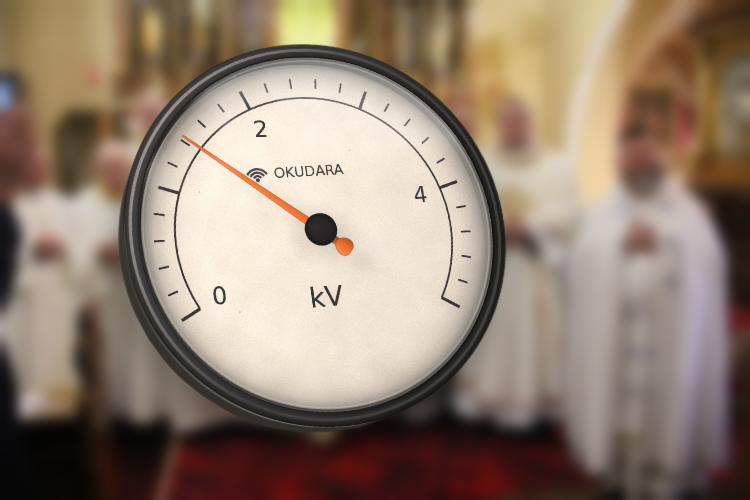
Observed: 1.4 kV
